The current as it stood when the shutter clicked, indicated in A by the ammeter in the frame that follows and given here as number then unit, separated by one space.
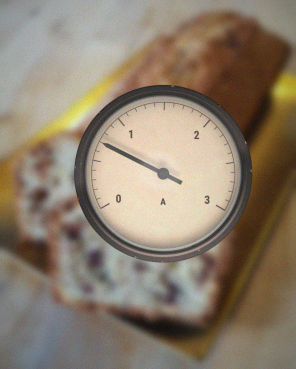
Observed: 0.7 A
